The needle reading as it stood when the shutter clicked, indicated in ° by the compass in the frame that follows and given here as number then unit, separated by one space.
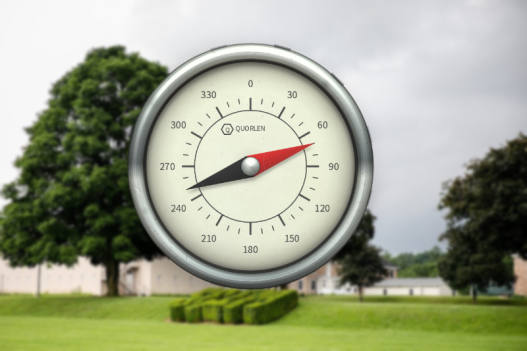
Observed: 70 °
